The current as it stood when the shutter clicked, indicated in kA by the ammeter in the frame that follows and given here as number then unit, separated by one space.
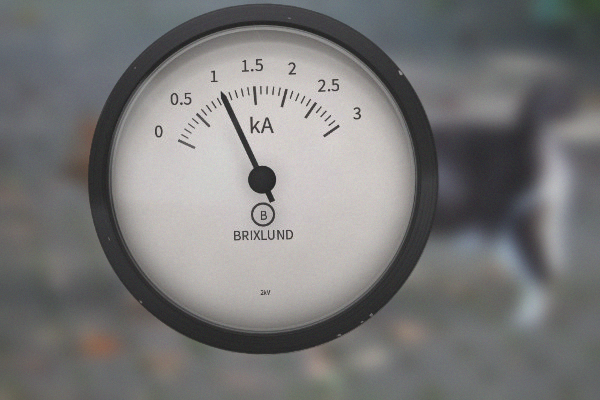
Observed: 1 kA
